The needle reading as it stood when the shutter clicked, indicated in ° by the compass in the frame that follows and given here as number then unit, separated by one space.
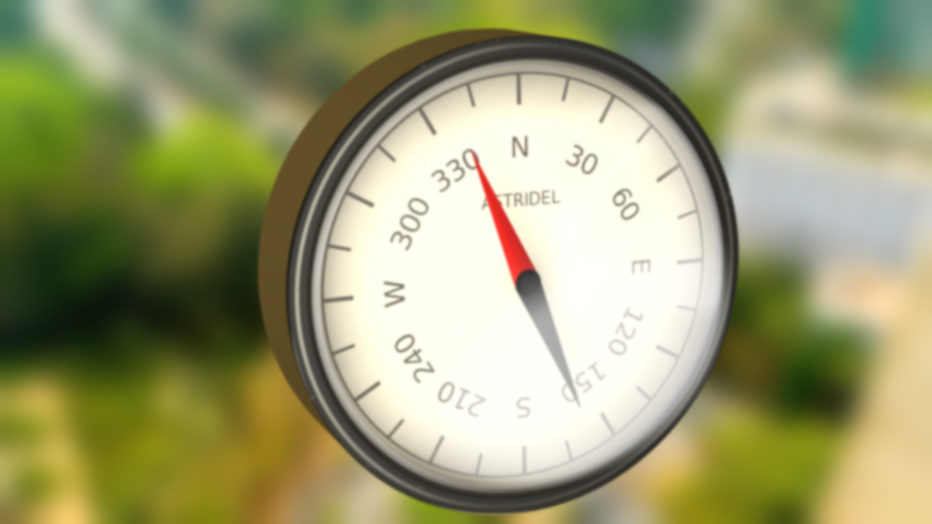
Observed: 337.5 °
